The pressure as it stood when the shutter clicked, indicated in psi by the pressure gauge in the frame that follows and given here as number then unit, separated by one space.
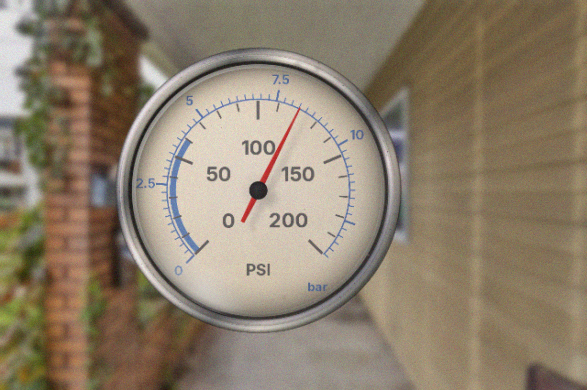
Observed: 120 psi
